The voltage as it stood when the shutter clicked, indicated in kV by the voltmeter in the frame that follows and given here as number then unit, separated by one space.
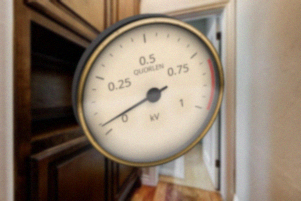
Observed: 0.05 kV
